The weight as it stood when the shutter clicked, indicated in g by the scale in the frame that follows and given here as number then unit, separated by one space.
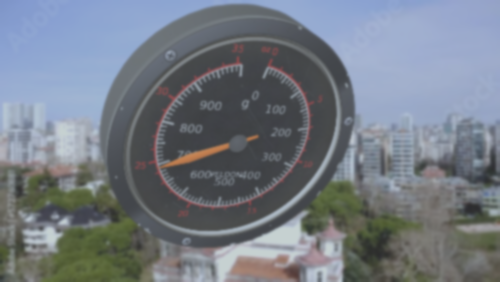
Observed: 700 g
